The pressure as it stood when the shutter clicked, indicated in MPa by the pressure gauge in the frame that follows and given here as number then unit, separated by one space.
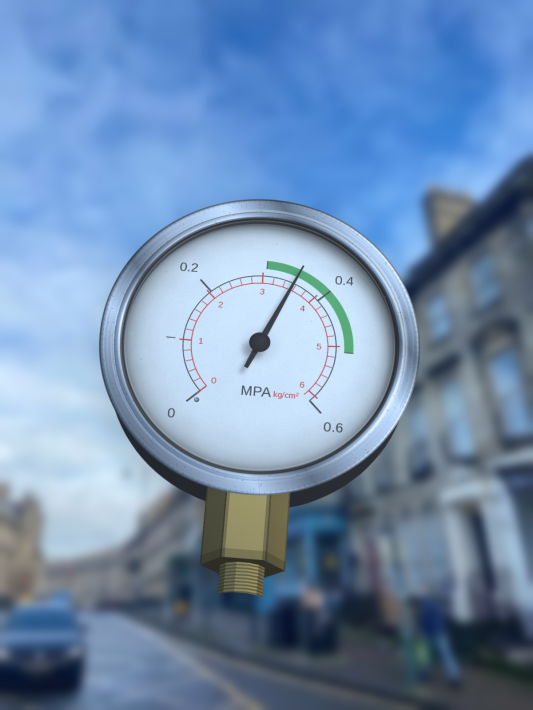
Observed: 0.35 MPa
